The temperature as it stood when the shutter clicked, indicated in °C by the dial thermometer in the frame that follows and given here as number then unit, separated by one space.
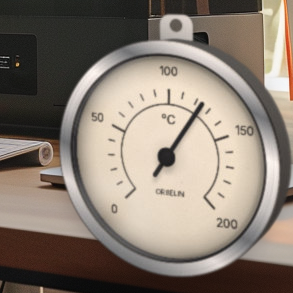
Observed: 125 °C
